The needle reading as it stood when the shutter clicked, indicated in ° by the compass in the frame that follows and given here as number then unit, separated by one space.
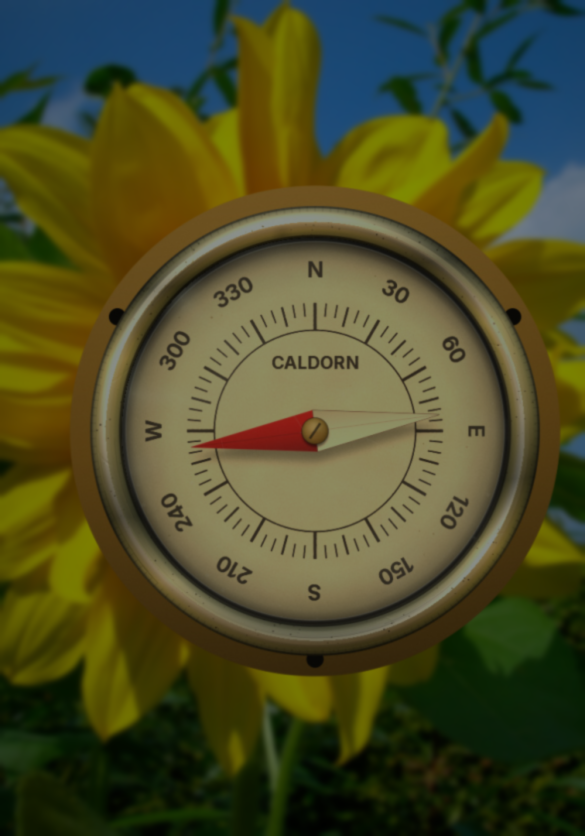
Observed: 262.5 °
